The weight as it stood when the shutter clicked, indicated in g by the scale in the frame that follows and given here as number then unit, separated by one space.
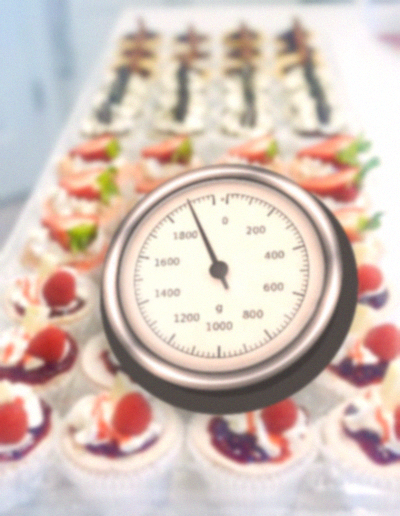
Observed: 1900 g
